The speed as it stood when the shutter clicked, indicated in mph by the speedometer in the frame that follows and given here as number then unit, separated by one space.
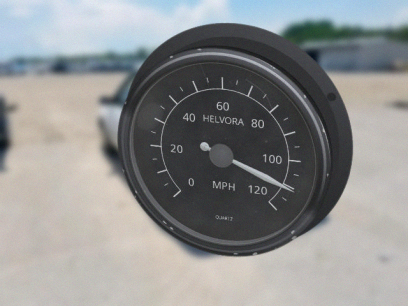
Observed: 110 mph
